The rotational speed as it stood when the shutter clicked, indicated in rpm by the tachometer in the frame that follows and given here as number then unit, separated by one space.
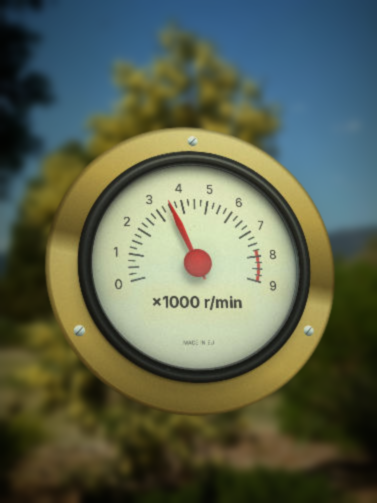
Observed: 3500 rpm
